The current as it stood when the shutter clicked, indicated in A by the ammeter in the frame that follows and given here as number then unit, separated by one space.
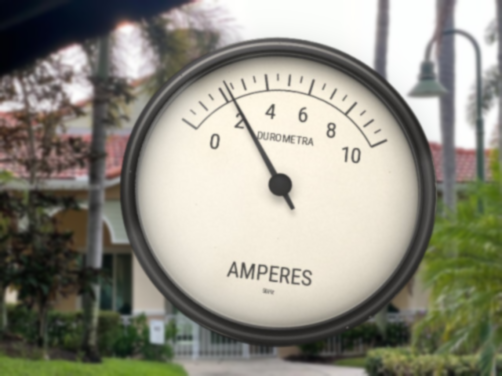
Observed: 2.25 A
